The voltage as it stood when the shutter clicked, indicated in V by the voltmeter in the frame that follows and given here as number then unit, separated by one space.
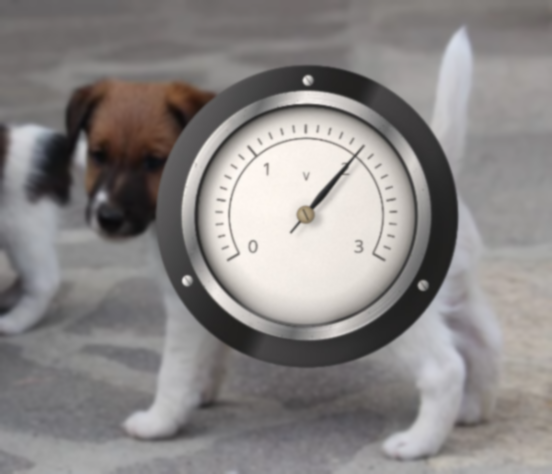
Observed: 2 V
